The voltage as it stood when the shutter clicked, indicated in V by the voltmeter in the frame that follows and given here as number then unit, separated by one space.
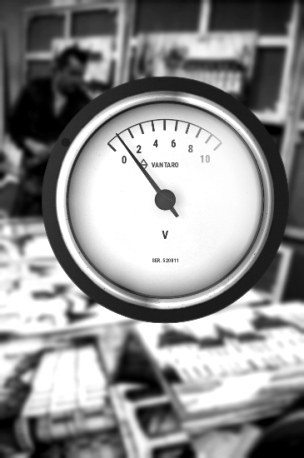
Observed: 1 V
